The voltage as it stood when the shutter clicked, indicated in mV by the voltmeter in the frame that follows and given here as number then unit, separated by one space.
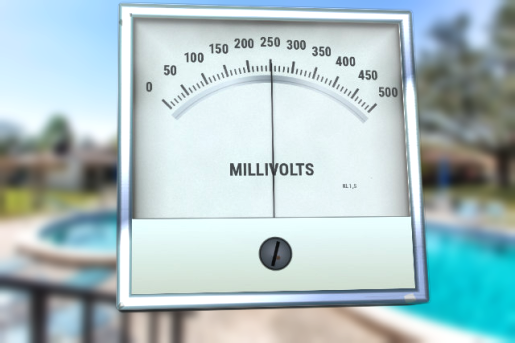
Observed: 250 mV
